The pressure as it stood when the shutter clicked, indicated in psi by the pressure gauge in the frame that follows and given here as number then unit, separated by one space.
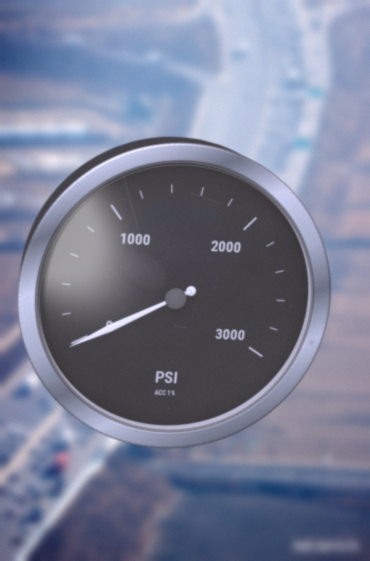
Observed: 0 psi
